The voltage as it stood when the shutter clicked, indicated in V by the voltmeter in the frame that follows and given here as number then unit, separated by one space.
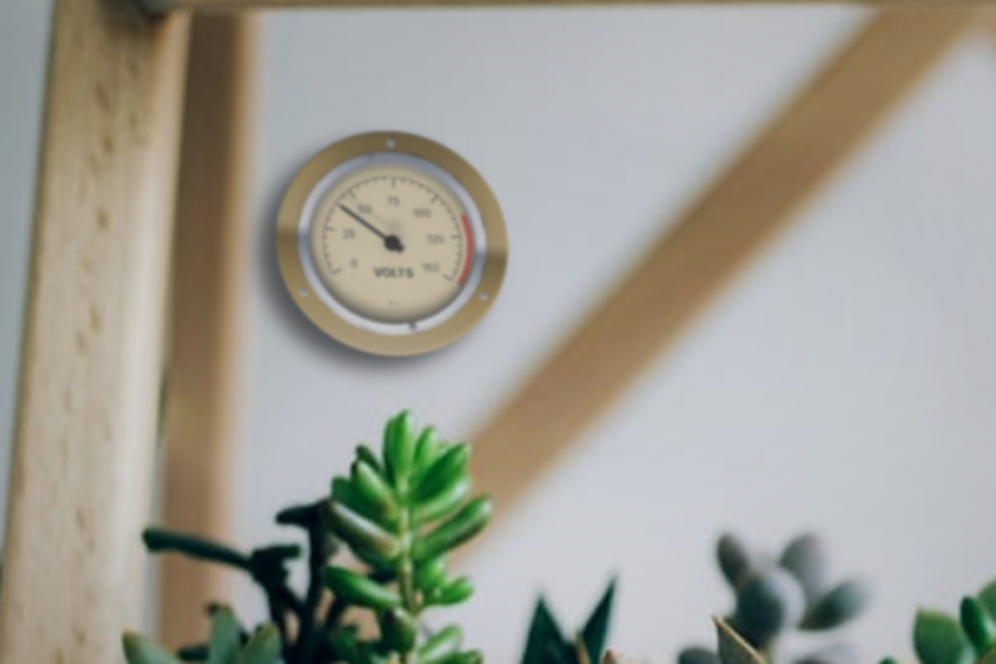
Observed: 40 V
